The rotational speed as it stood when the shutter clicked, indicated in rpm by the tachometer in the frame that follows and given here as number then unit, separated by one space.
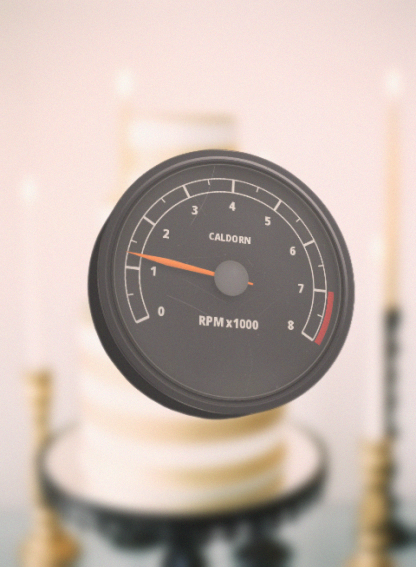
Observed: 1250 rpm
